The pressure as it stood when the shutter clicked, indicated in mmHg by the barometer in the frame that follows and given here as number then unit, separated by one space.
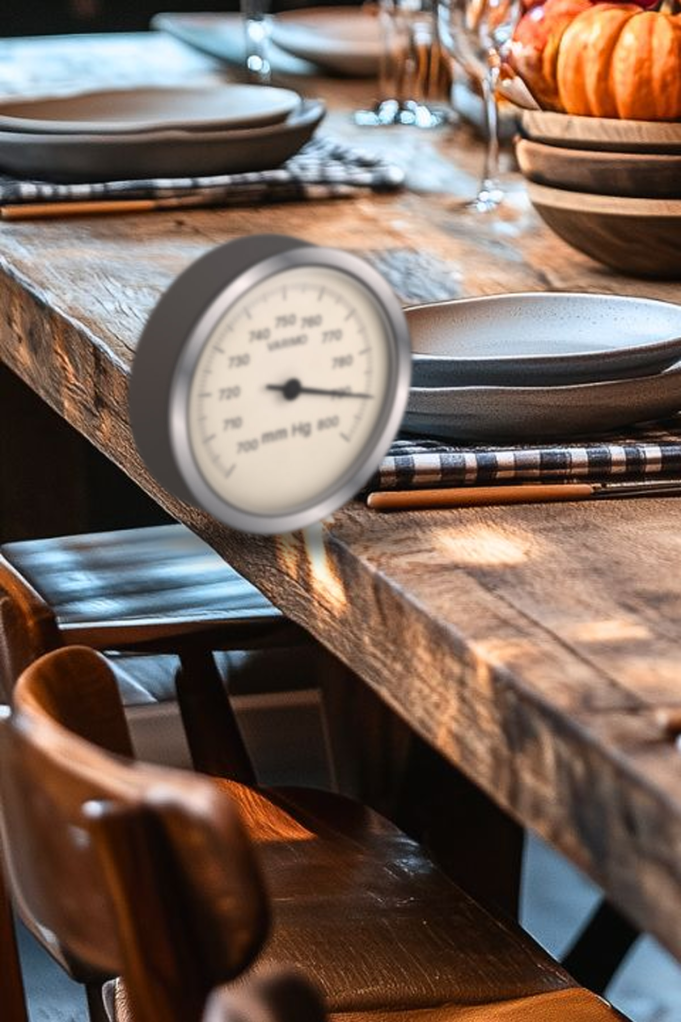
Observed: 790 mmHg
